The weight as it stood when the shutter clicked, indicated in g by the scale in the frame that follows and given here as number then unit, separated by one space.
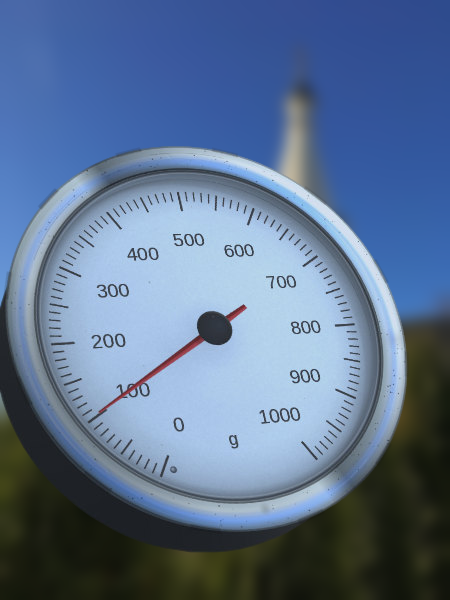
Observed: 100 g
